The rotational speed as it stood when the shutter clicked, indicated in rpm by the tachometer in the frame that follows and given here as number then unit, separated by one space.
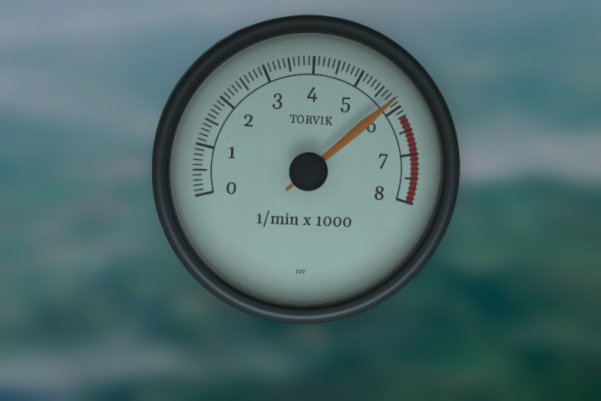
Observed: 5800 rpm
